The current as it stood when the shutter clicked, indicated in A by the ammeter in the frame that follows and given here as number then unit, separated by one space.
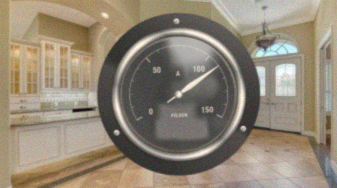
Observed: 110 A
